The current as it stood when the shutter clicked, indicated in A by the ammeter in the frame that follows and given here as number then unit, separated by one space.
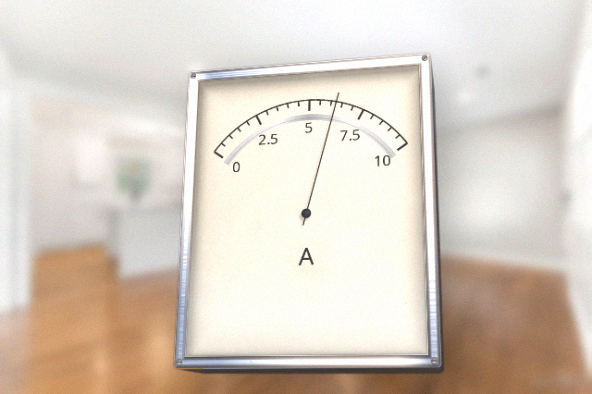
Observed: 6.25 A
